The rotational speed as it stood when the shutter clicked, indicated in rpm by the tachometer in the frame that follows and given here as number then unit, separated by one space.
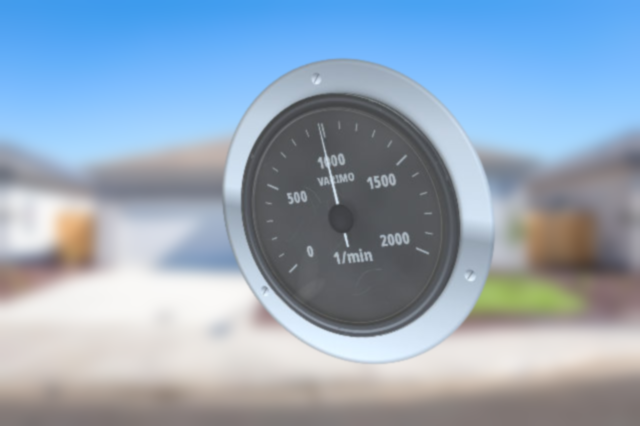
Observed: 1000 rpm
